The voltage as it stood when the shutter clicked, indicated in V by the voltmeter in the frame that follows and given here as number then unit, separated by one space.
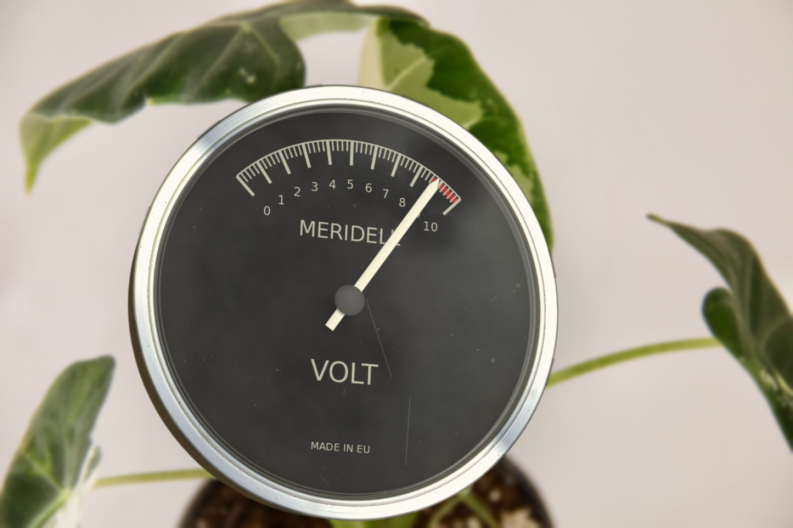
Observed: 8.8 V
